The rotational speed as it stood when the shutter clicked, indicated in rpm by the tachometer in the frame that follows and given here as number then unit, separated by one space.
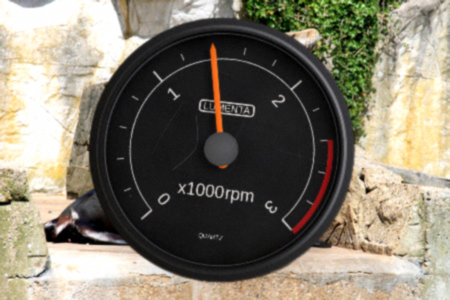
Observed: 1400 rpm
